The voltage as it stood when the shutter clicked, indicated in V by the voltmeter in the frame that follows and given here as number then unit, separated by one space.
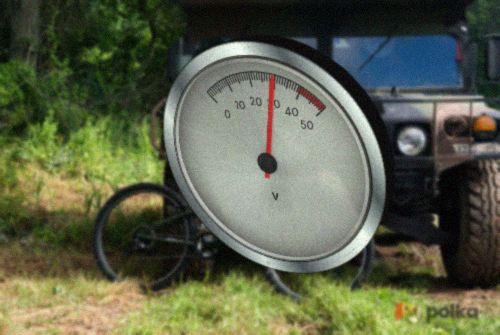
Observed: 30 V
